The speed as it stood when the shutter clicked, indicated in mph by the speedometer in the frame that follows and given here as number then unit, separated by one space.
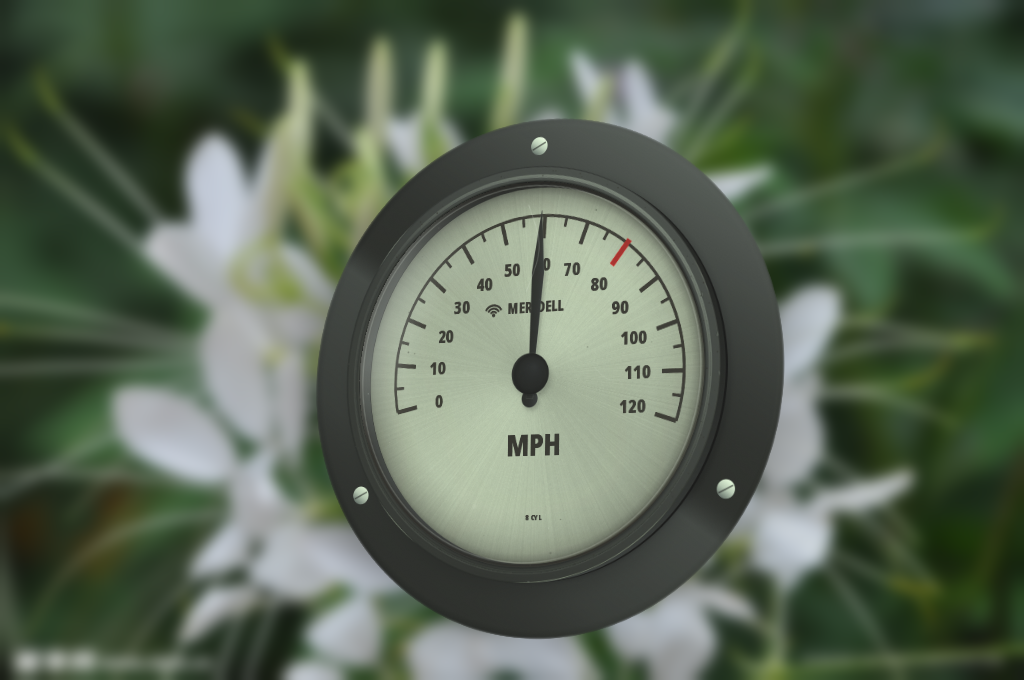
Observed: 60 mph
